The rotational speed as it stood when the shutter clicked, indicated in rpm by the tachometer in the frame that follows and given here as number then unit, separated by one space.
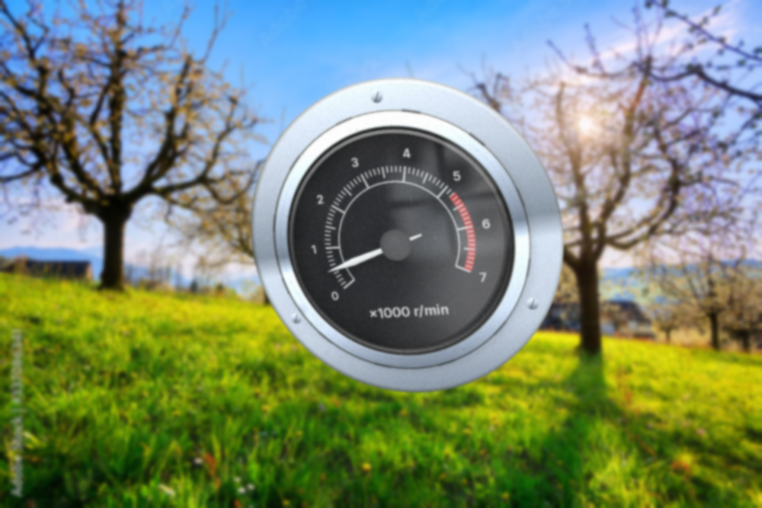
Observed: 500 rpm
